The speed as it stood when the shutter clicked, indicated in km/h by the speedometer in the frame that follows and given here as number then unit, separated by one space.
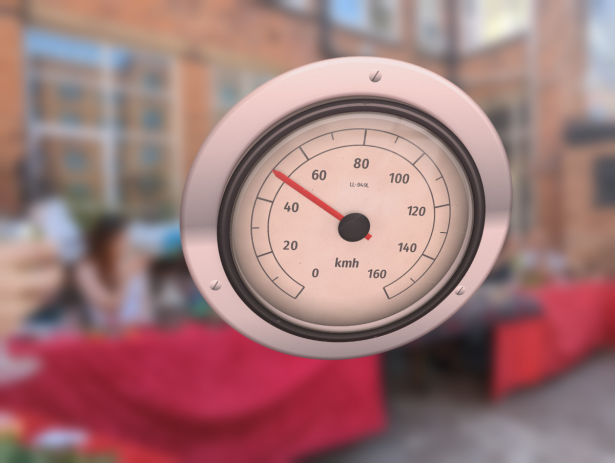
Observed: 50 km/h
